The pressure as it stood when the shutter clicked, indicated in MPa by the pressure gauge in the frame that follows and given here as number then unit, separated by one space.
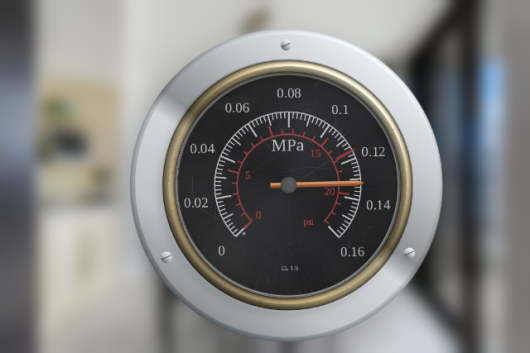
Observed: 0.132 MPa
